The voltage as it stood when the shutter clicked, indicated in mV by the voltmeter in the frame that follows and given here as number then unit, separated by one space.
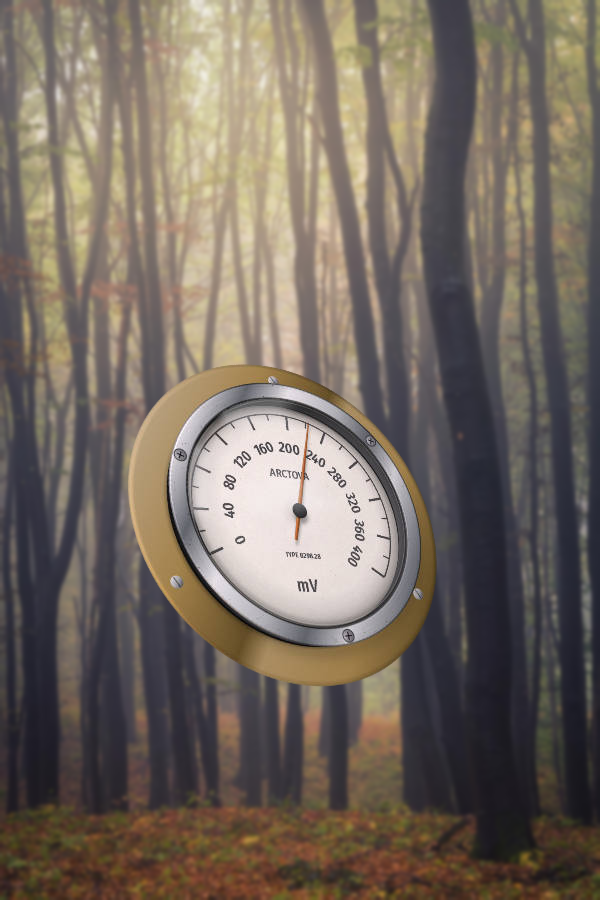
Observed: 220 mV
